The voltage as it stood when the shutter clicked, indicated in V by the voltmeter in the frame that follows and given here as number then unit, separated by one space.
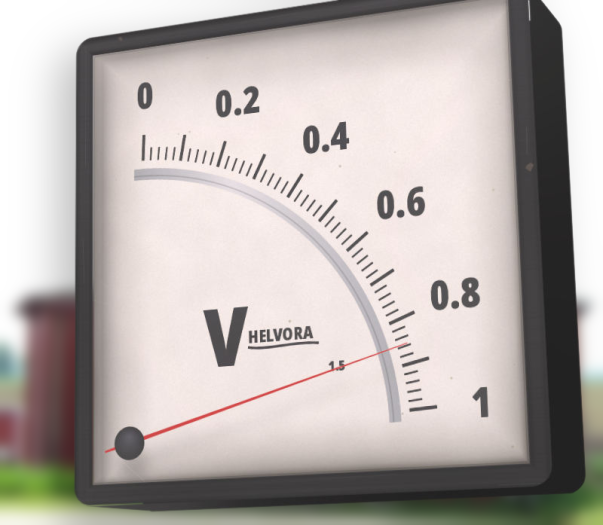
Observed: 0.86 V
